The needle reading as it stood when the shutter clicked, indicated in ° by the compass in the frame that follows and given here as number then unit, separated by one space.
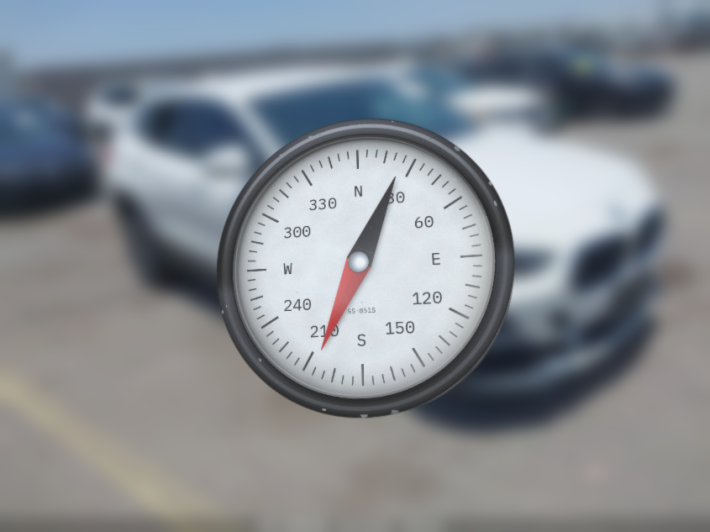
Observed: 205 °
